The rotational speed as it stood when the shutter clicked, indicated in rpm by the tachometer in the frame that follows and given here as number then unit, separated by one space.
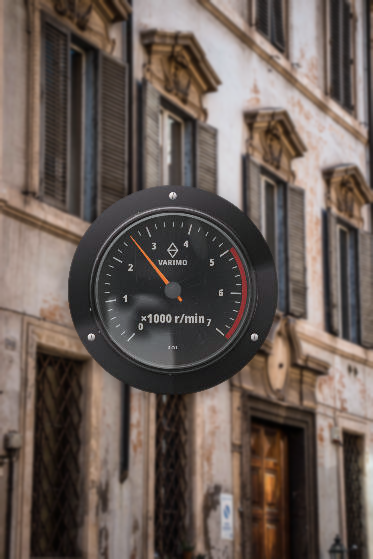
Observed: 2600 rpm
